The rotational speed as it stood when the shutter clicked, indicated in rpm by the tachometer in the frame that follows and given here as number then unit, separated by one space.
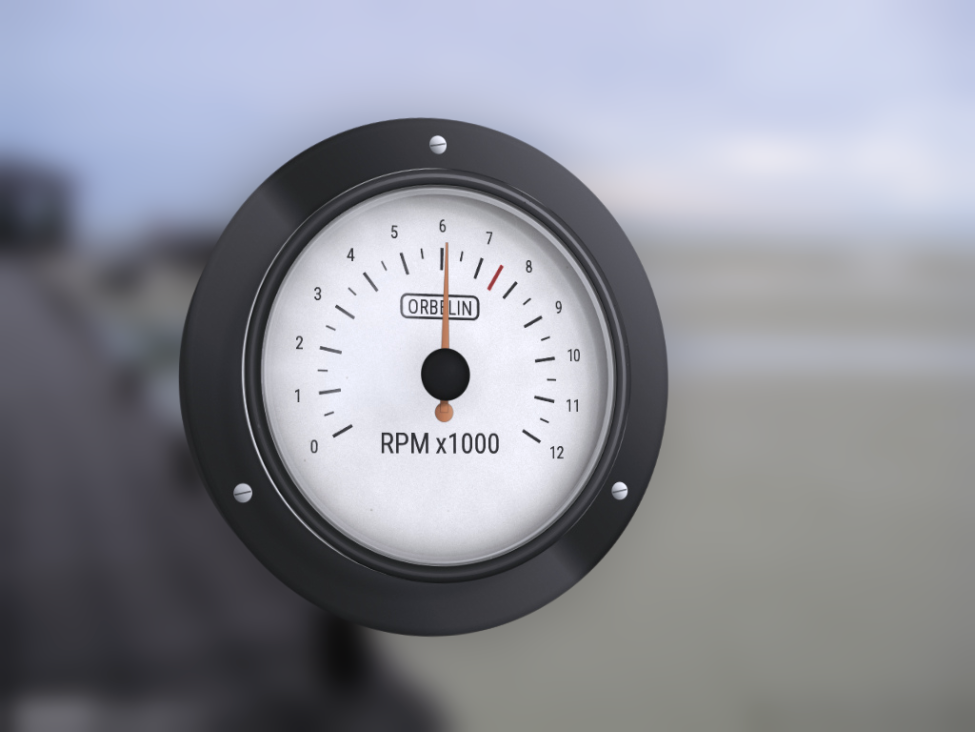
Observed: 6000 rpm
